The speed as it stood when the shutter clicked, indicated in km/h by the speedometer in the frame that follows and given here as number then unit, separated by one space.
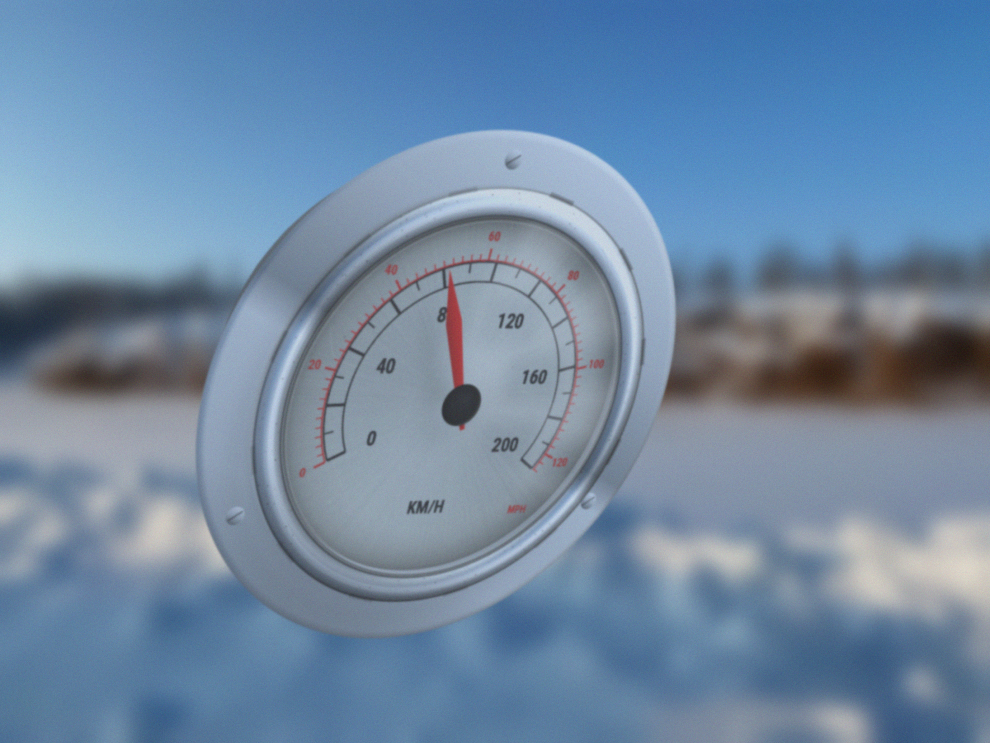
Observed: 80 km/h
